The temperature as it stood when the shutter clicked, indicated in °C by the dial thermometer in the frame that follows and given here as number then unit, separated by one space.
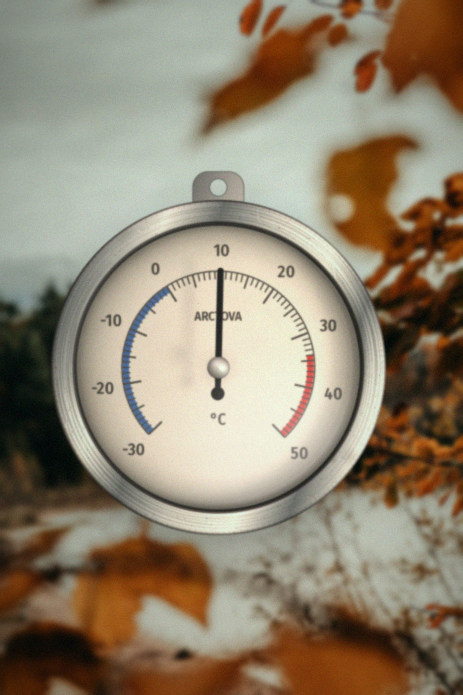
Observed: 10 °C
